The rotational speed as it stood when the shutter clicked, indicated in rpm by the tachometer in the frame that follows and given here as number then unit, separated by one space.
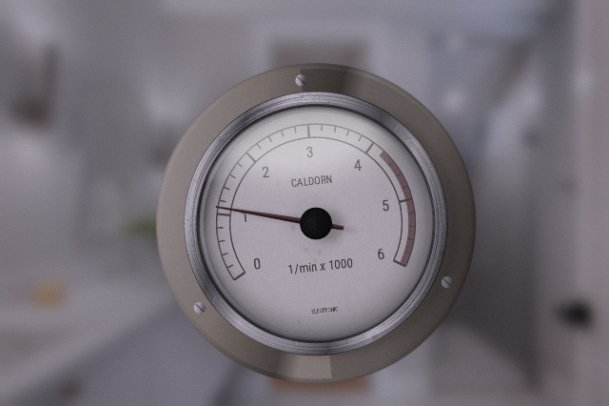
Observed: 1100 rpm
